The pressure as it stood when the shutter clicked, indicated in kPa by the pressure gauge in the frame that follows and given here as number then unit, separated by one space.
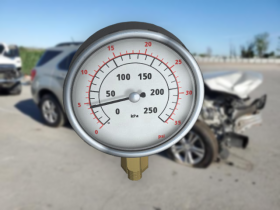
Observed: 30 kPa
